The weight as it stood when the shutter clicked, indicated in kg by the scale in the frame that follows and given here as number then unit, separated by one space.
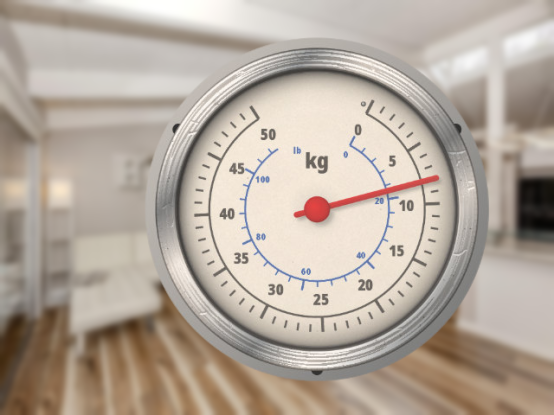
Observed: 8 kg
